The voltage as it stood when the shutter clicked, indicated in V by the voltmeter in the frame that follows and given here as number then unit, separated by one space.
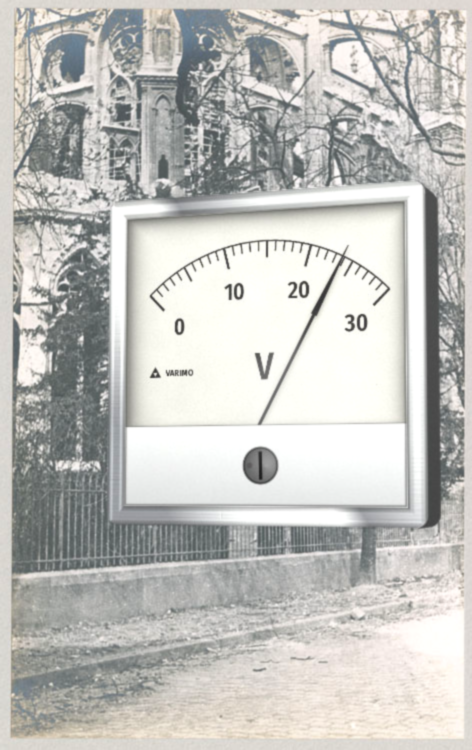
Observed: 24 V
